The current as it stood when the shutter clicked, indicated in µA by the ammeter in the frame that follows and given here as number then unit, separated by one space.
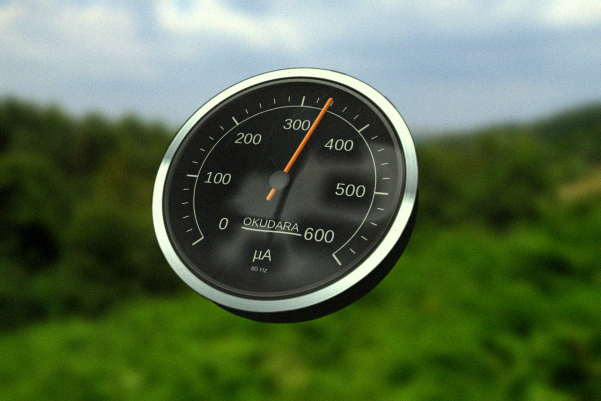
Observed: 340 µA
